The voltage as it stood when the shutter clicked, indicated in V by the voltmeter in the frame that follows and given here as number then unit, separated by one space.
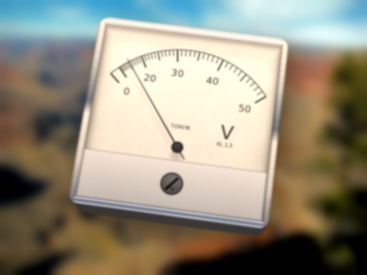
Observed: 15 V
